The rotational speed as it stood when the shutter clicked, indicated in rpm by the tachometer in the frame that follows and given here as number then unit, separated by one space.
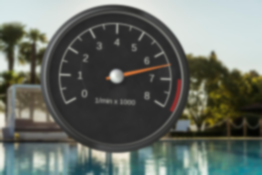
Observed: 6500 rpm
